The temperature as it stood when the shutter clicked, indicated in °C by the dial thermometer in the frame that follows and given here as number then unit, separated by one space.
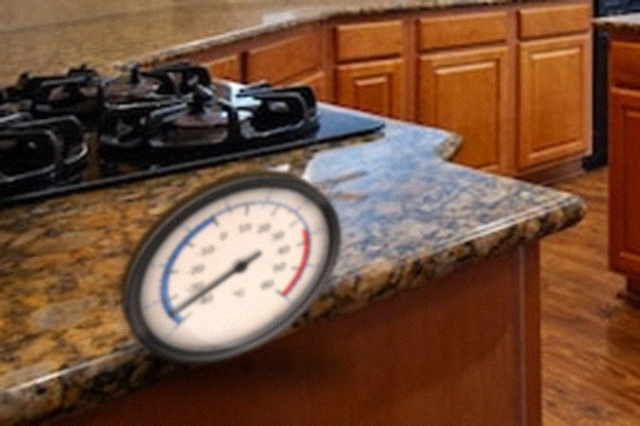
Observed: -35 °C
